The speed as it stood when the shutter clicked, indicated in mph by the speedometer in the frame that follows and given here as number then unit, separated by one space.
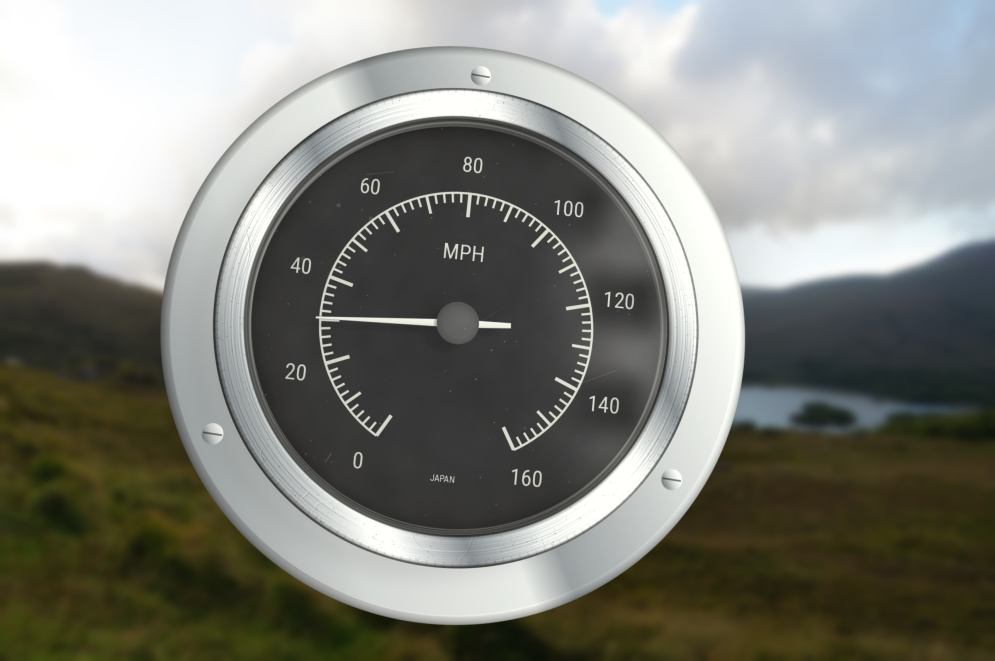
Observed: 30 mph
